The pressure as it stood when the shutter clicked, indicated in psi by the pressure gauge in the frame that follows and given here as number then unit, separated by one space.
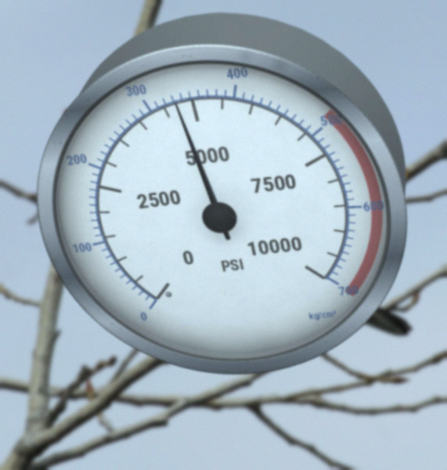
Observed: 4750 psi
